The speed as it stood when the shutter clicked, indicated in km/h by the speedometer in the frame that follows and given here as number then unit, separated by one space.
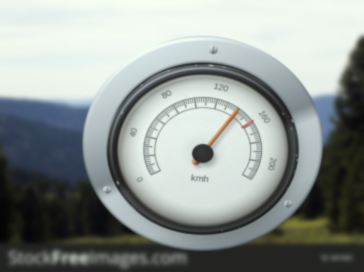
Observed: 140 km/h
